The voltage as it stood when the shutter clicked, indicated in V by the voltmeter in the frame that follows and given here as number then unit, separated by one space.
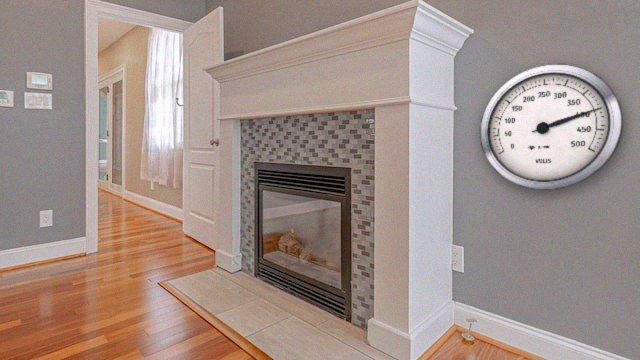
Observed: 400 V
